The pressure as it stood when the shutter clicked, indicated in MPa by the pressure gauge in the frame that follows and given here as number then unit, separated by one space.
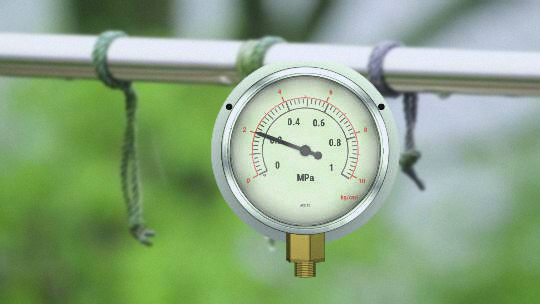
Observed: 0.2 MPa
